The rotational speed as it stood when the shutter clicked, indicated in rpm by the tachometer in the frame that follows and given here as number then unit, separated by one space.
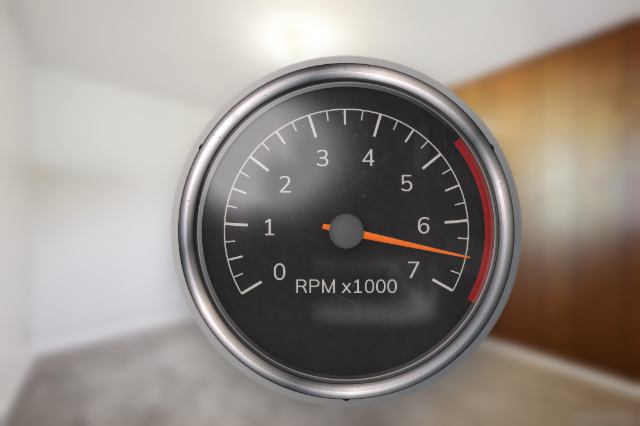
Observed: 6500 rpm
